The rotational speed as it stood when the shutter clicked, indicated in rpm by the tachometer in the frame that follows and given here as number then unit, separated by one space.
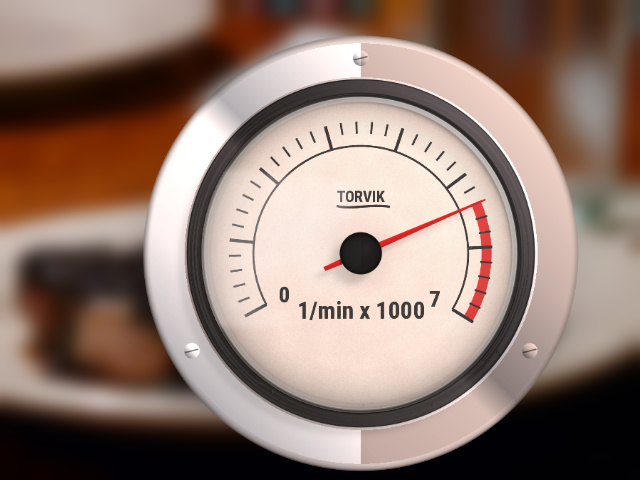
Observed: 5400 rpm
